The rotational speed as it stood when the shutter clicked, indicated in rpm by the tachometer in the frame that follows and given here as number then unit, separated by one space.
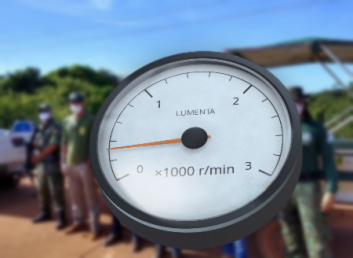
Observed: 300 rpm
